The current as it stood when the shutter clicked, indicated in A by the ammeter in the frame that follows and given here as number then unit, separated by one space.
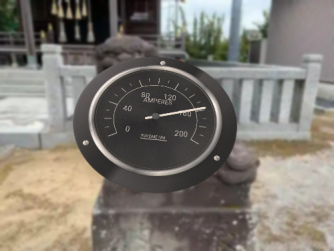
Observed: 160 A
